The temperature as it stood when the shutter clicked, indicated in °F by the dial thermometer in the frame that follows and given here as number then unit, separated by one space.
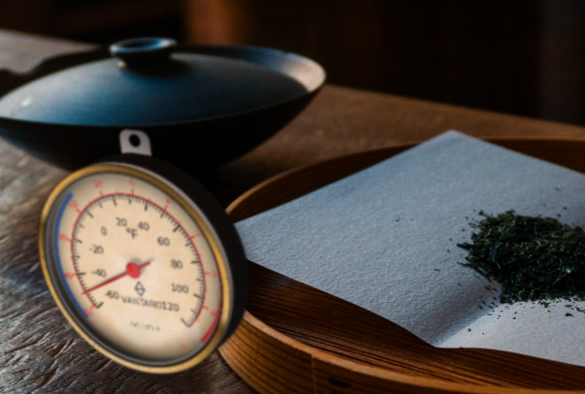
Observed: -50 °F
